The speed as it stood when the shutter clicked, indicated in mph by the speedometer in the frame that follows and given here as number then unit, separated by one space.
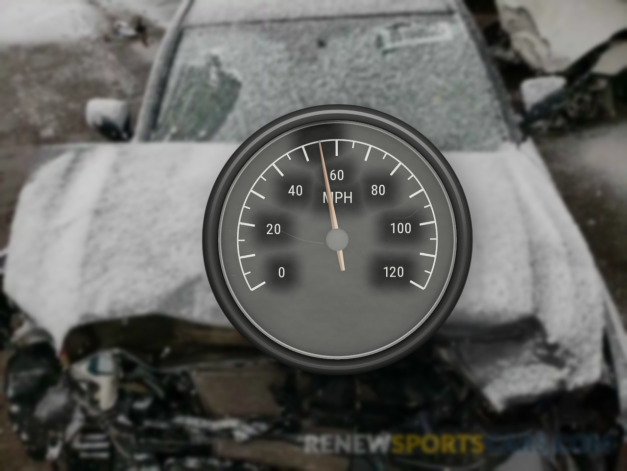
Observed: 55 mph
